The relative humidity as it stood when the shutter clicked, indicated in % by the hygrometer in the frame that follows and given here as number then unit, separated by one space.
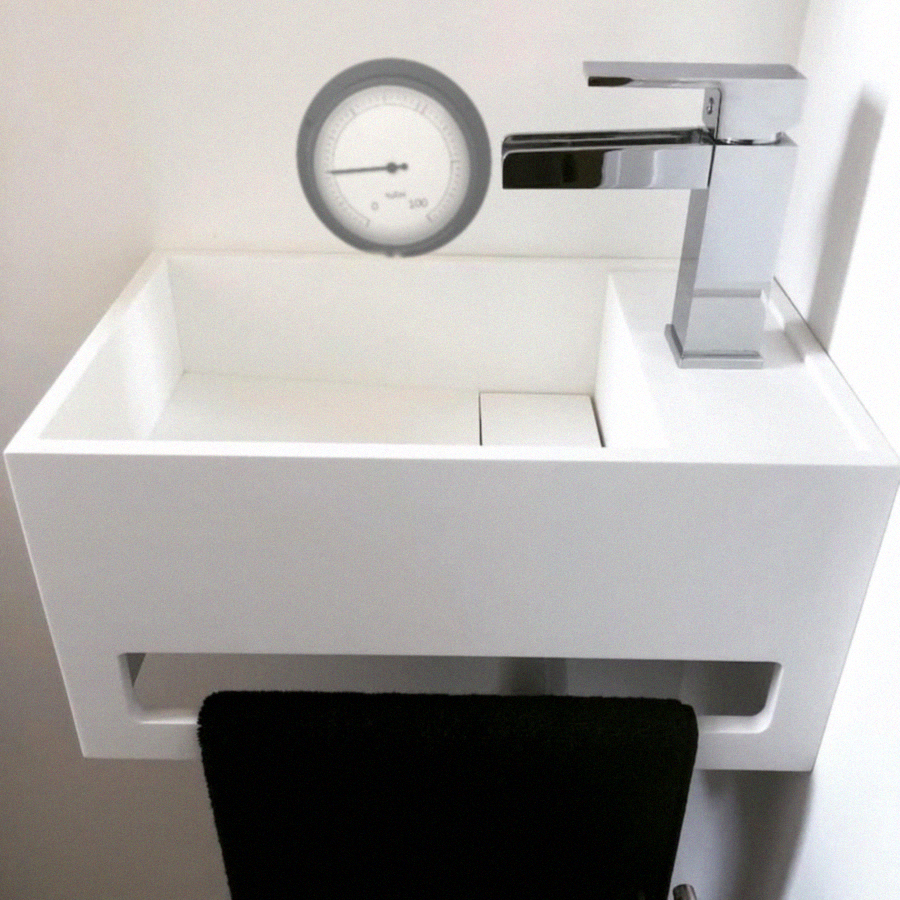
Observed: 20 %
